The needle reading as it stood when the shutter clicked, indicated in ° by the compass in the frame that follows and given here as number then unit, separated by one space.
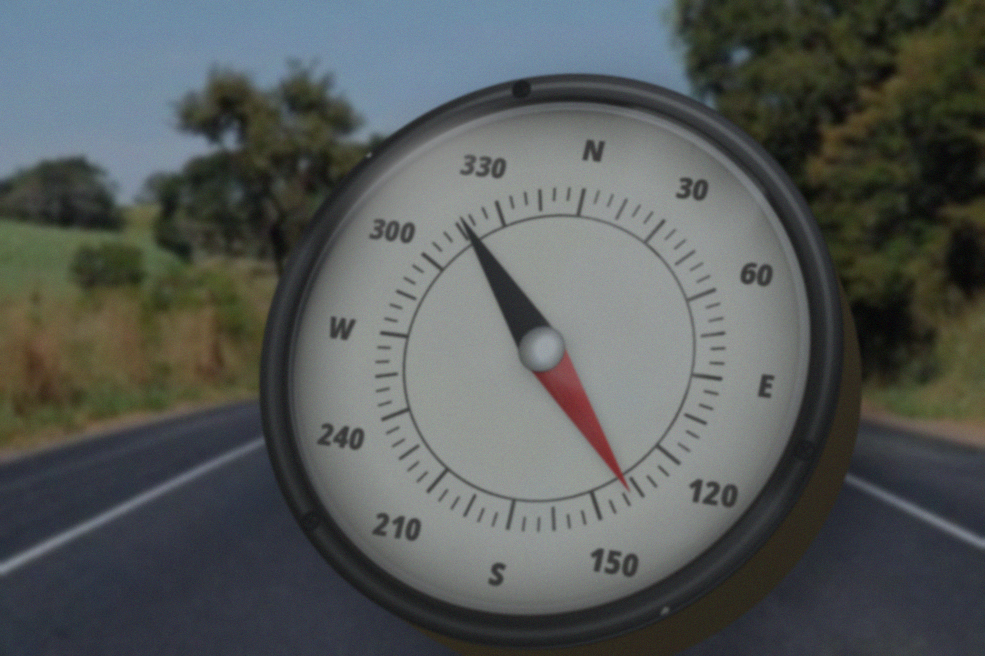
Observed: 137.5 °
